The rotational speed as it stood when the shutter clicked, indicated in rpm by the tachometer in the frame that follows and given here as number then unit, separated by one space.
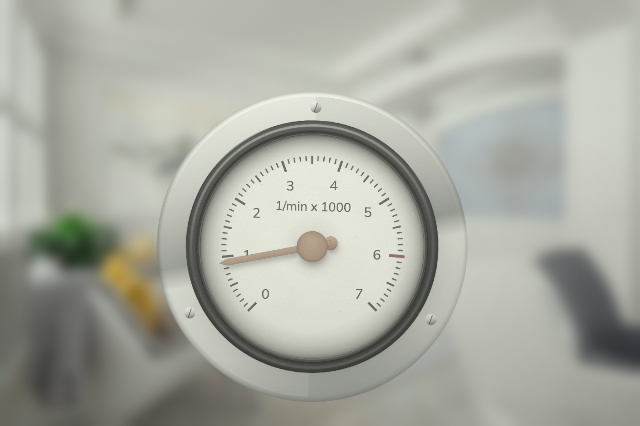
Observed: 900 rpm
